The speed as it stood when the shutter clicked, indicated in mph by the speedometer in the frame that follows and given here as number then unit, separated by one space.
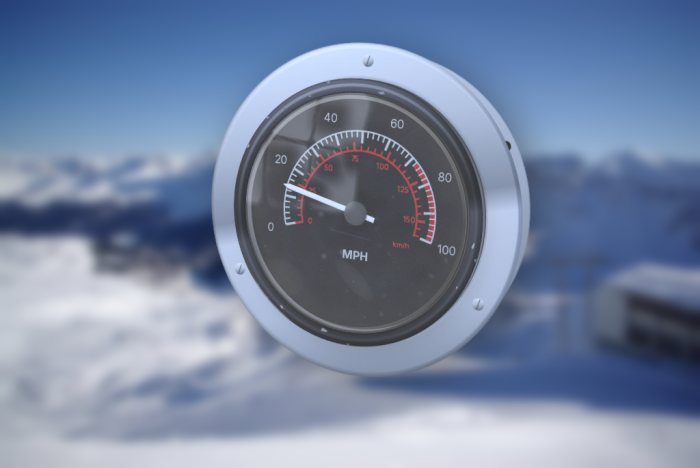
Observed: 14 mph
